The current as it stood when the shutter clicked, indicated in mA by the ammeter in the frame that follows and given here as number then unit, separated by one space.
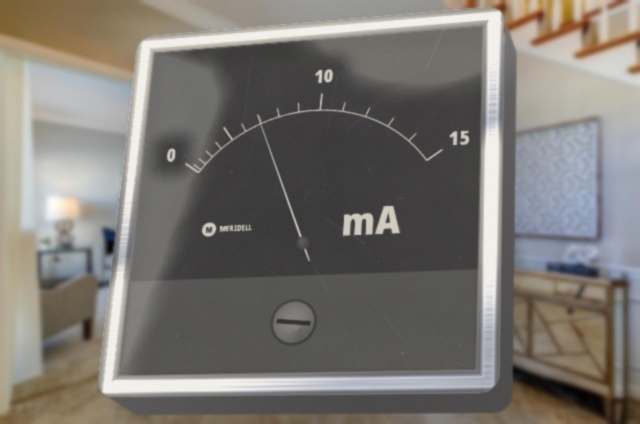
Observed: 7 mA
